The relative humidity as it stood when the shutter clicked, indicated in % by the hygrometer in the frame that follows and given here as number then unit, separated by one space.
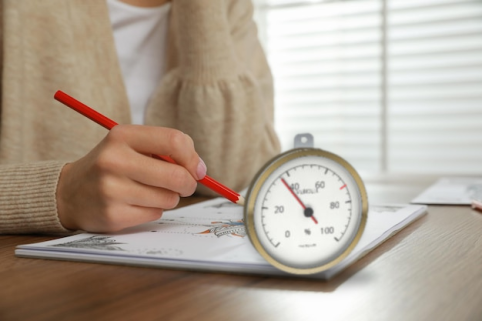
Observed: 36 %
